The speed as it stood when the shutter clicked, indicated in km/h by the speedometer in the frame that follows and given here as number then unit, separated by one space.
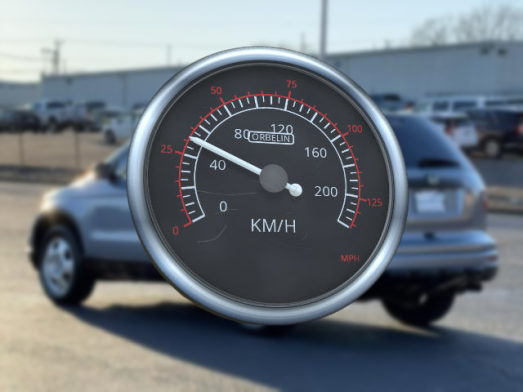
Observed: 50 km/h
